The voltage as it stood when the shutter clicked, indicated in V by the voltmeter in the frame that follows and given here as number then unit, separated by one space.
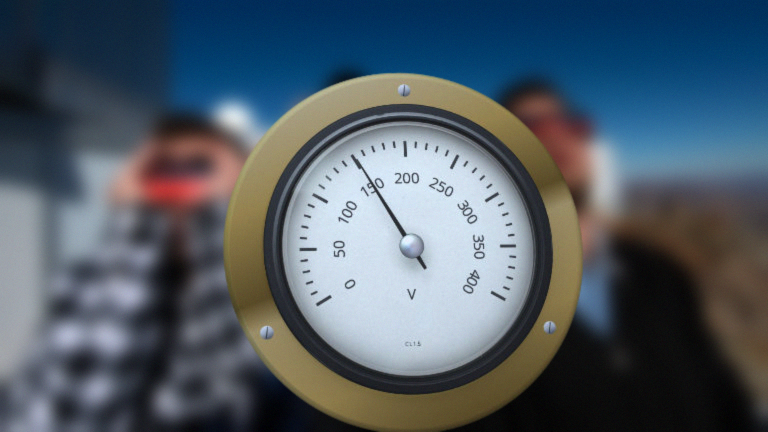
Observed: 150 V
